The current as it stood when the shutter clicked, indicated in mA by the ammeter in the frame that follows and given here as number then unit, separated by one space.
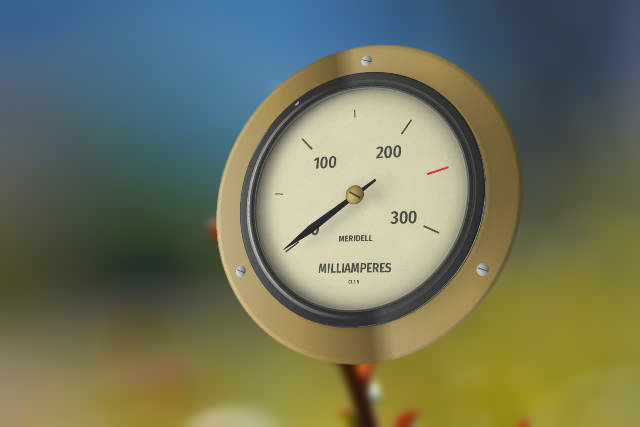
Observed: 0 mA
